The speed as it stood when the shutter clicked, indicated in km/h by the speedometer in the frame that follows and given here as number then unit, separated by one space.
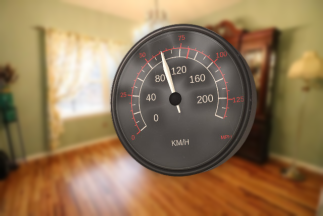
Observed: 100 km/h
